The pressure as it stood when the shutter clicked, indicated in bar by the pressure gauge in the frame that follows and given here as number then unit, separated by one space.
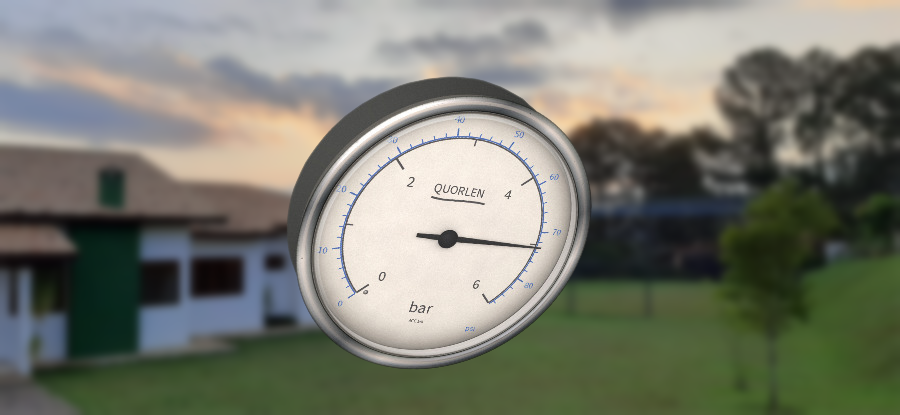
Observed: 5 bar
